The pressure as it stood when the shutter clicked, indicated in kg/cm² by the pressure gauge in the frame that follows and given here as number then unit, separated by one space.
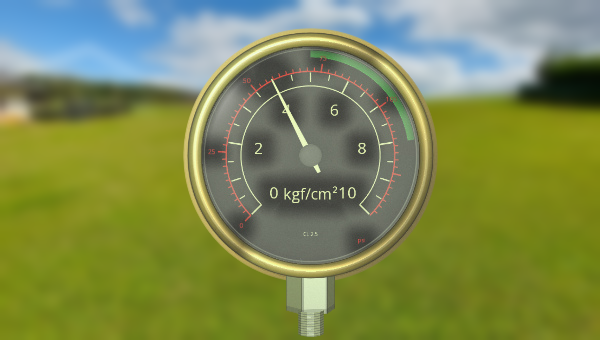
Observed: 4 kg/cm²
